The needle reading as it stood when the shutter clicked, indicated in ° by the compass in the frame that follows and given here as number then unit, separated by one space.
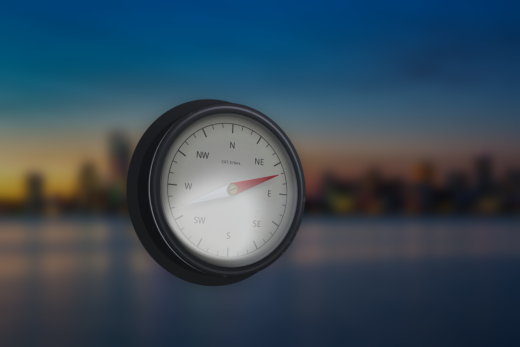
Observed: 70 °
